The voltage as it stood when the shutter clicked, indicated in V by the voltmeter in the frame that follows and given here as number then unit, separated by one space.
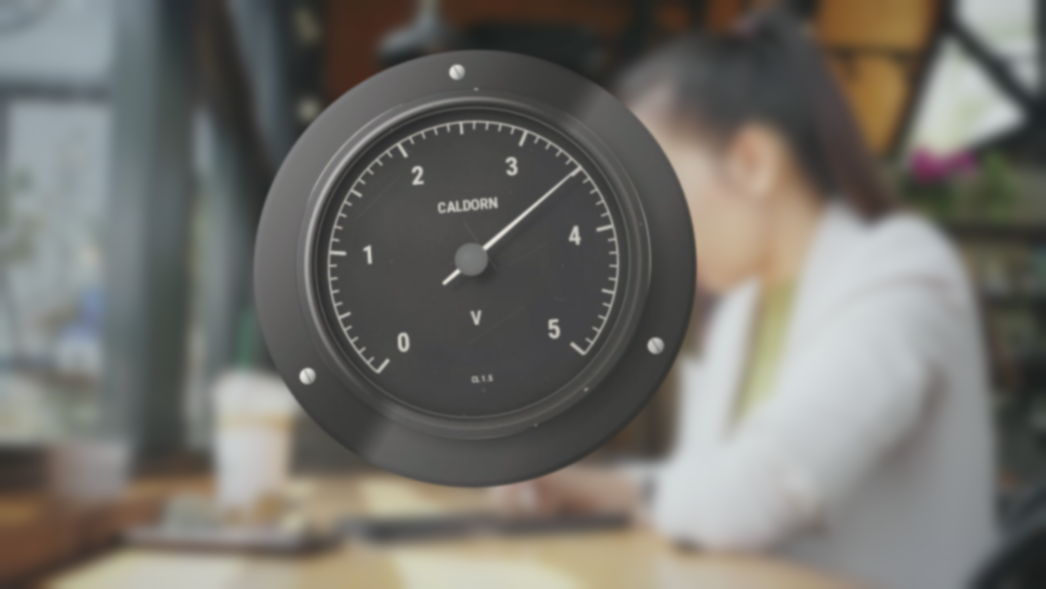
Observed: 3.5 V
